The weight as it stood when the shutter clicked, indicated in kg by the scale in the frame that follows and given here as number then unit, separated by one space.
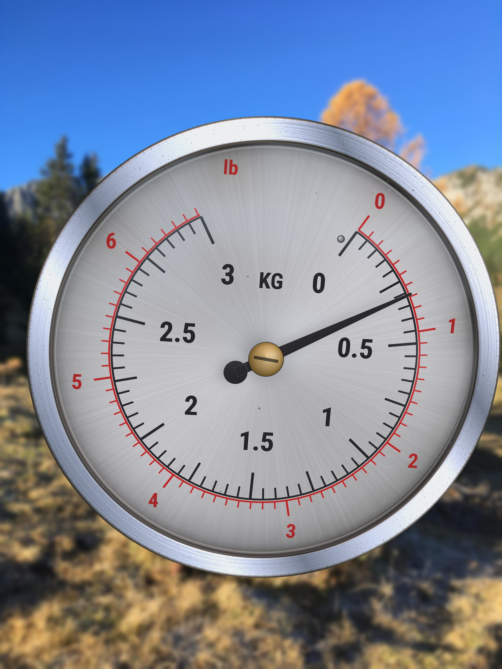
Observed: 0.3 kg
